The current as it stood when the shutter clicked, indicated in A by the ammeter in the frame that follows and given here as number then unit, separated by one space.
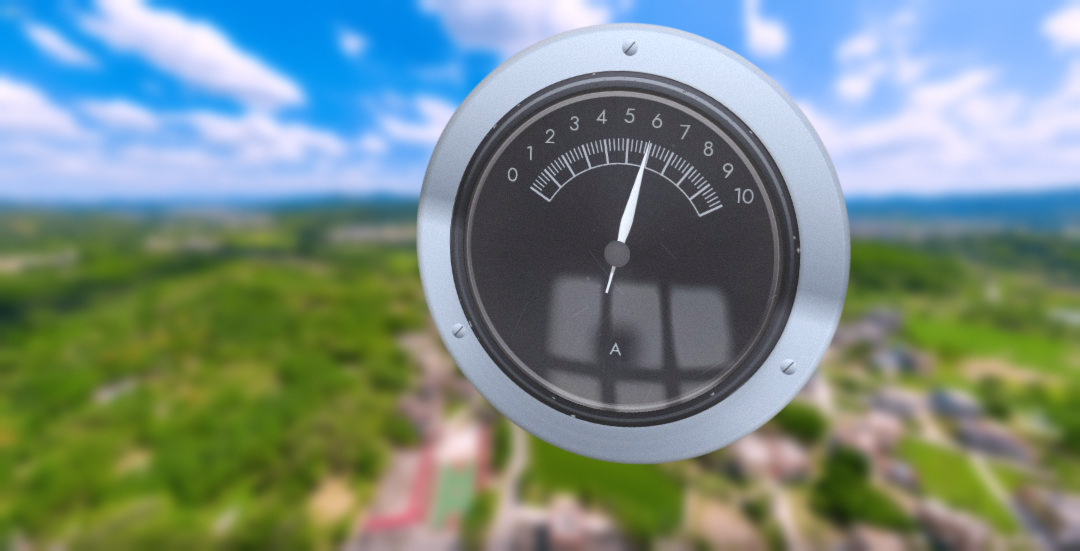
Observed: 6 A
